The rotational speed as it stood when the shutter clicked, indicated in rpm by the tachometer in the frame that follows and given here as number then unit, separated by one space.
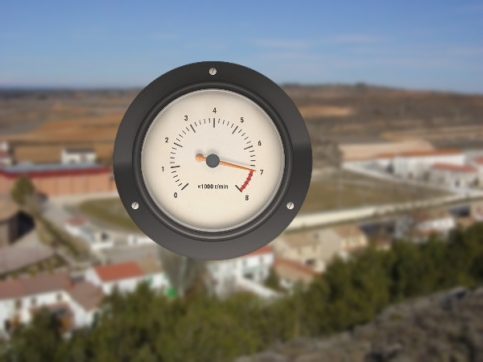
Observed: 7000 rpm
